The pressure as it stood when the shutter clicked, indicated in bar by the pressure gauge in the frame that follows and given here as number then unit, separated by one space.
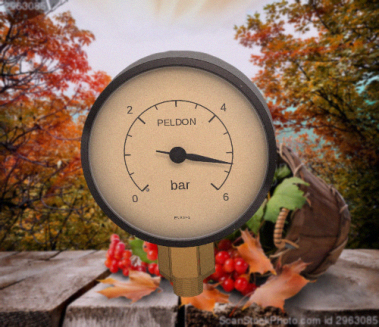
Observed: 5.25 bar
